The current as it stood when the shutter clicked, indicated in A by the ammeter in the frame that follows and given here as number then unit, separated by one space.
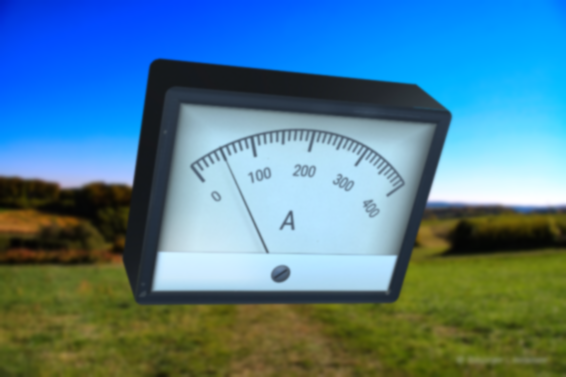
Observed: 50 A
